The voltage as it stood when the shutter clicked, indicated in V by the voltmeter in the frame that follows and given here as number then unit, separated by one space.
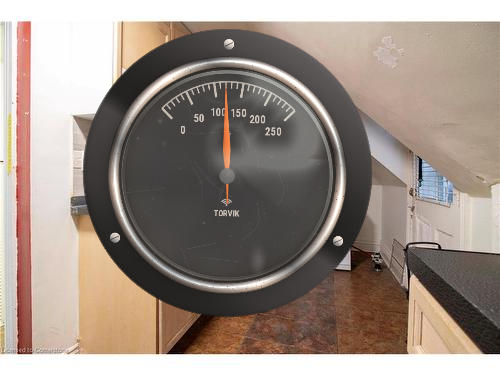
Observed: 120 V
